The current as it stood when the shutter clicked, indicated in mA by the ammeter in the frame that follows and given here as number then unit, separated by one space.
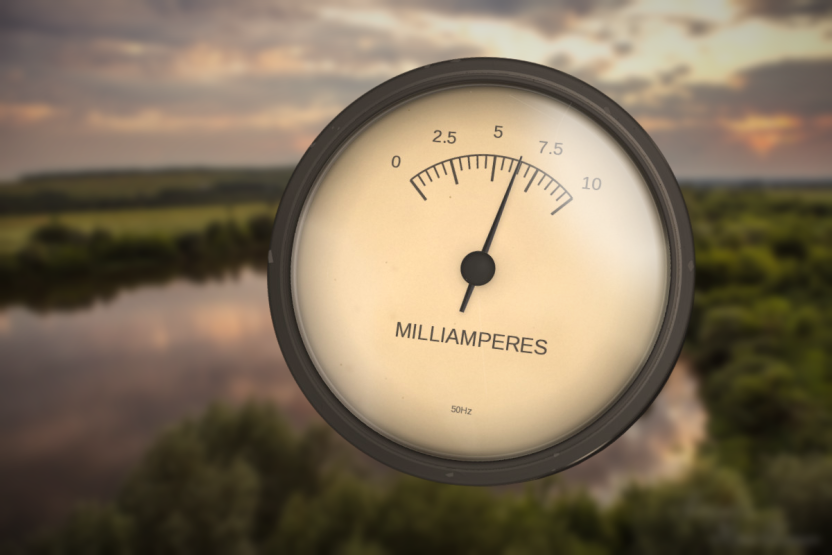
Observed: 6.5 mA
